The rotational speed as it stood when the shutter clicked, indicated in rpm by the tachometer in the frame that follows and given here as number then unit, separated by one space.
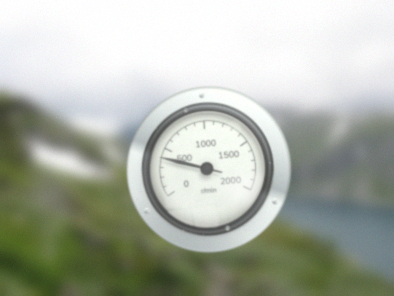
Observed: 400 rpm
